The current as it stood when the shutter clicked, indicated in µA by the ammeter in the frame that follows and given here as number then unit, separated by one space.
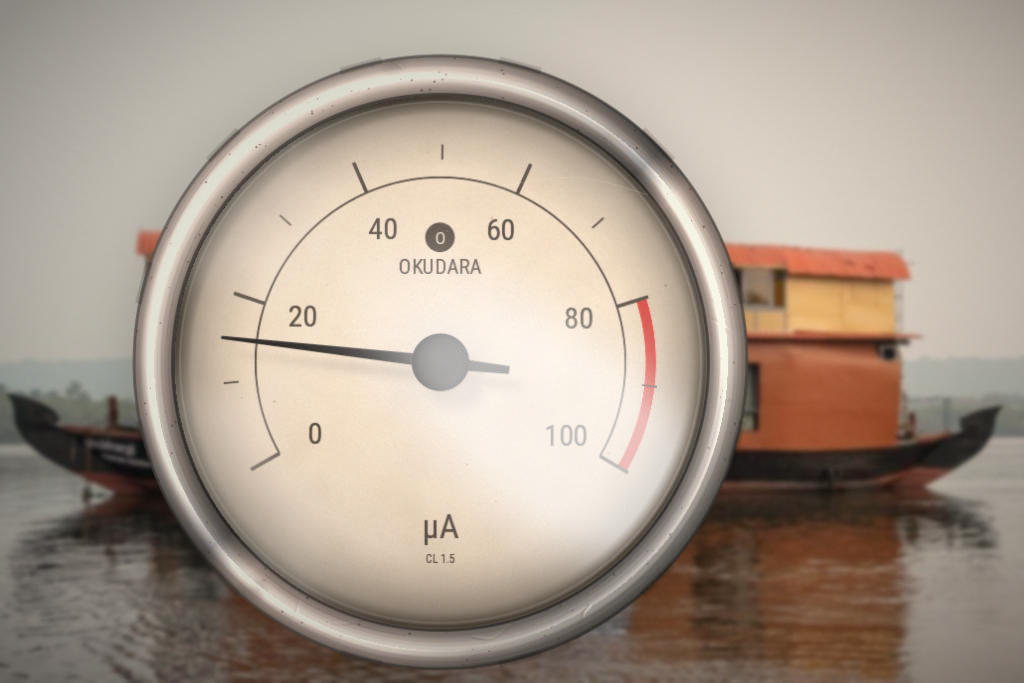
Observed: 15 µA
